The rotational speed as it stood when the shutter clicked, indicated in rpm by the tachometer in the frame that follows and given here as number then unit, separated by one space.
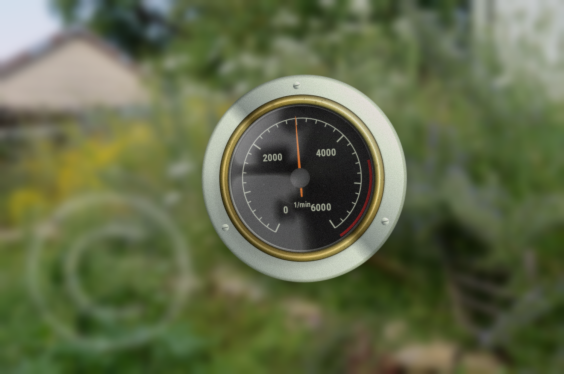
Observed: 3000 rpm
